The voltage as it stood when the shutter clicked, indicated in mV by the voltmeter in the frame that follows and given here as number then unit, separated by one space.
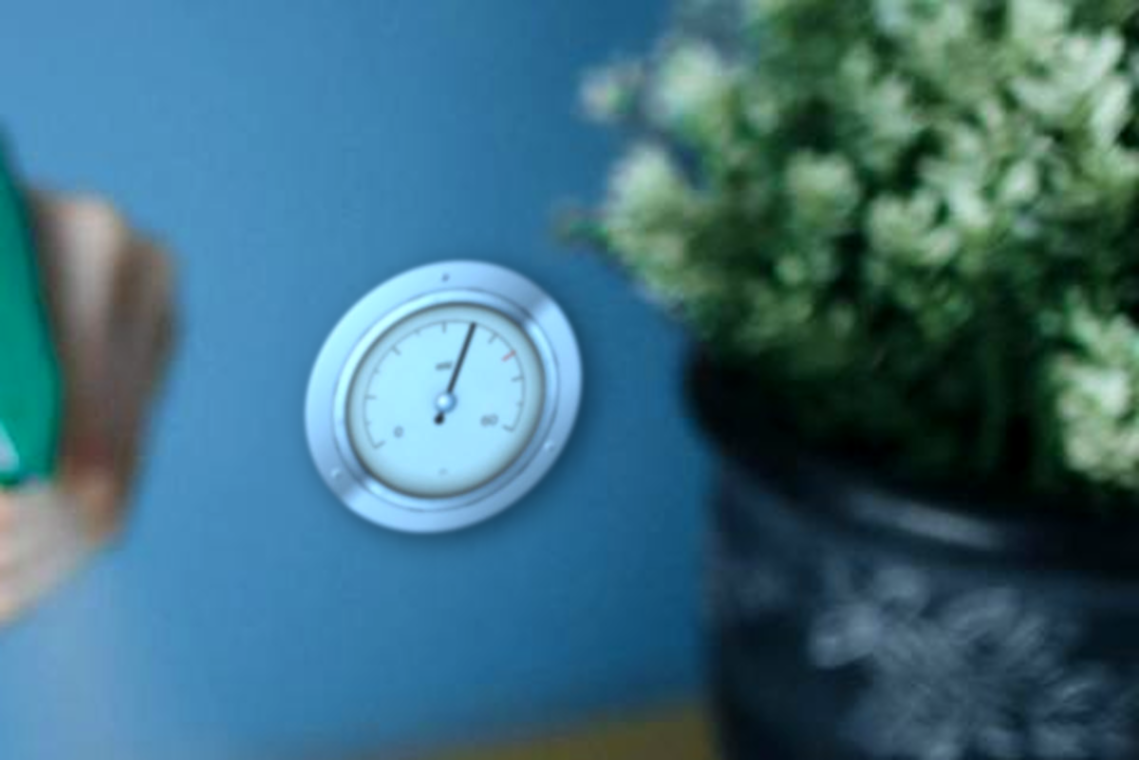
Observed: 35 mV
